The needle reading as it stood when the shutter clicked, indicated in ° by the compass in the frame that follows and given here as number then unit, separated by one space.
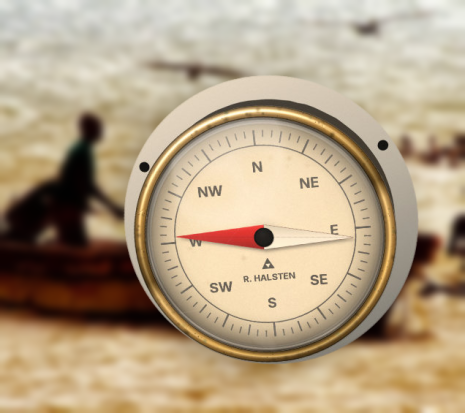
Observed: 275 °
